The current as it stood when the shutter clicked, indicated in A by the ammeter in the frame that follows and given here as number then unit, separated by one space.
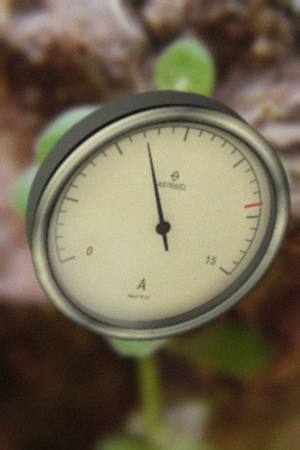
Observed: 6 A
